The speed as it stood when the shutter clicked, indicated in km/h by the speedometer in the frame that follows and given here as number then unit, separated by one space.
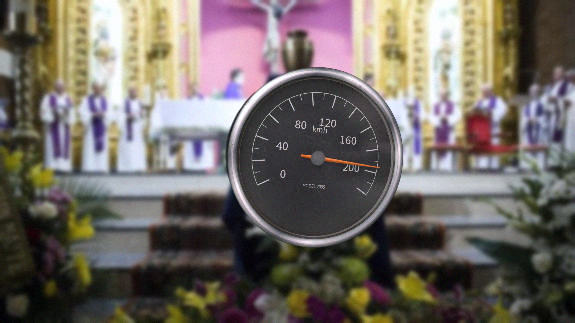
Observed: 195 km/h
